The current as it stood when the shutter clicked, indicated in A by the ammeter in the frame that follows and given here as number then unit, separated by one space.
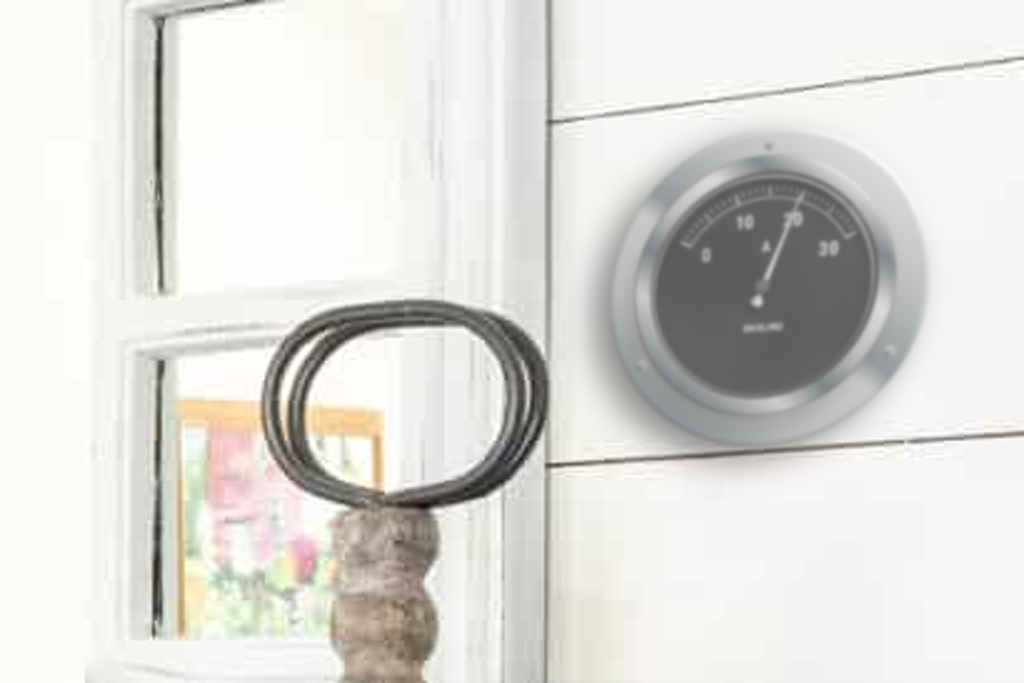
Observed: 20 A
